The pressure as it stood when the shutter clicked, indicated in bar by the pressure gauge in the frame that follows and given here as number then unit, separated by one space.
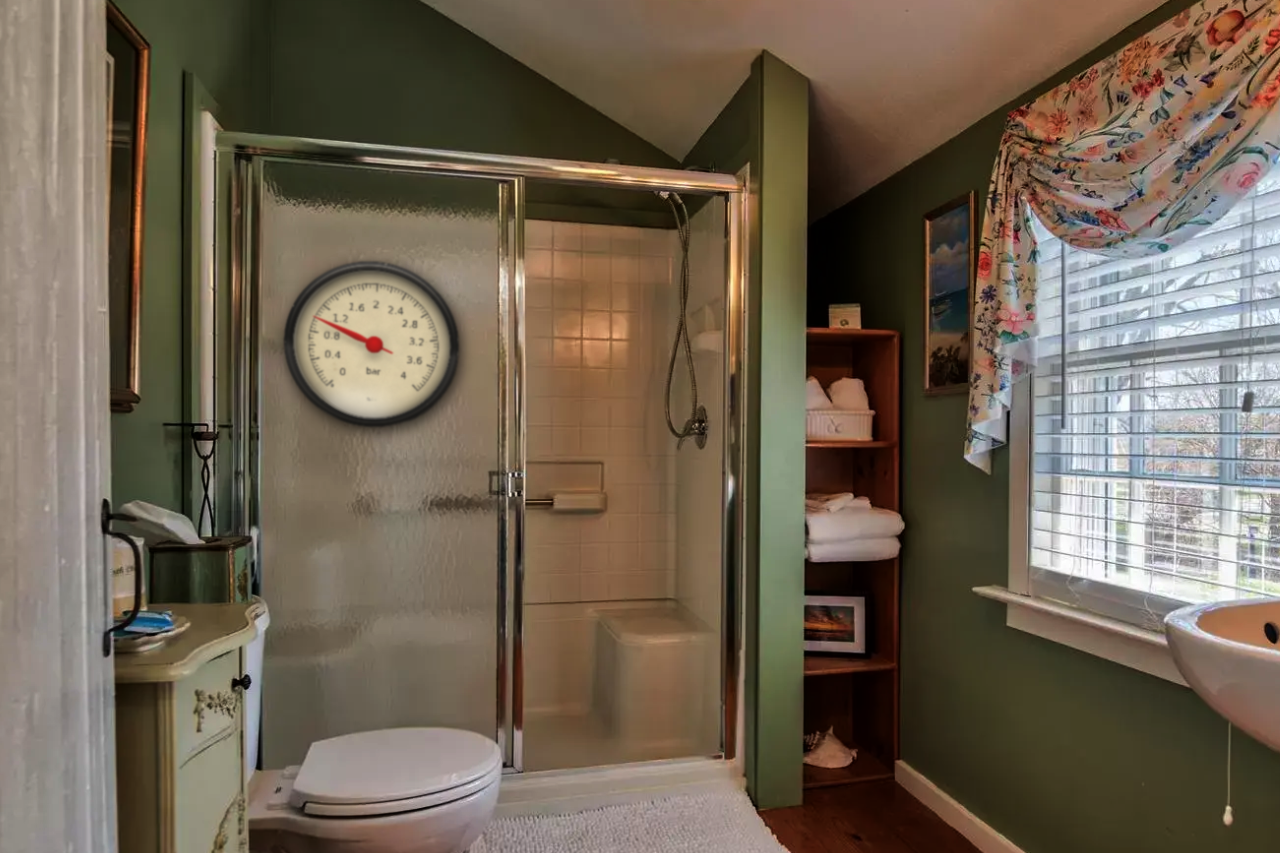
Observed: 1 bar
